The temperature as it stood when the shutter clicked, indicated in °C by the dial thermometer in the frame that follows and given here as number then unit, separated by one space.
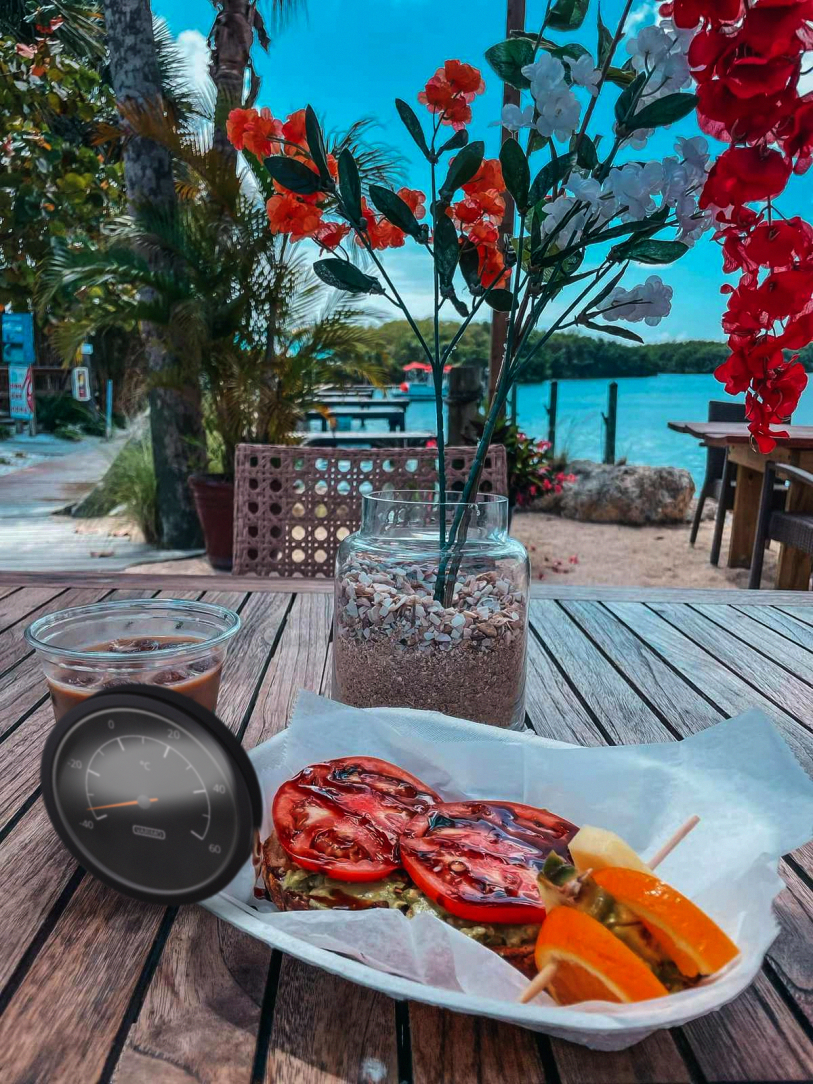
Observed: -35 °C
